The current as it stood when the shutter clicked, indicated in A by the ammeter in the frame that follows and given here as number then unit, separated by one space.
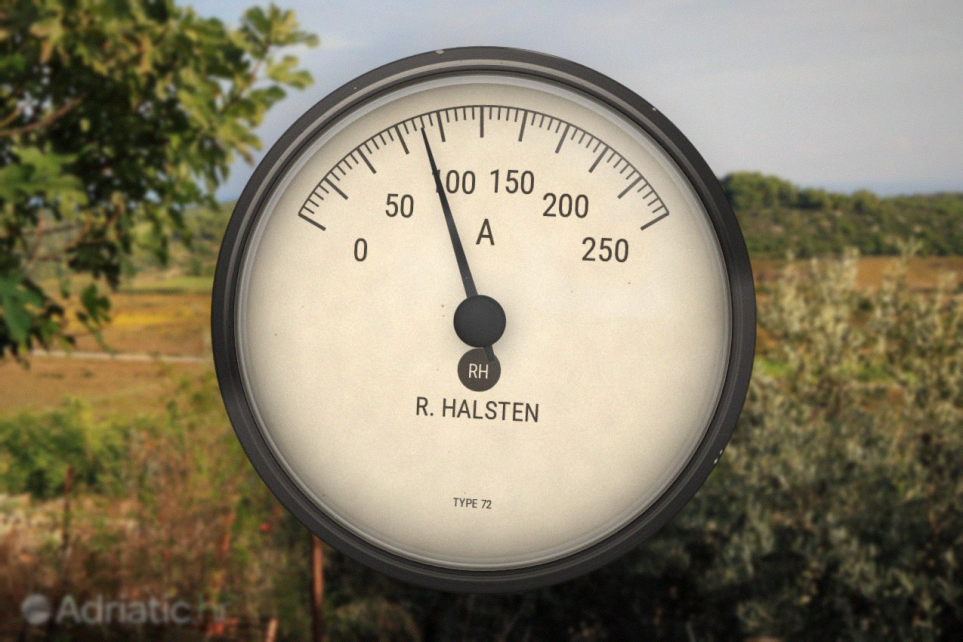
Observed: 90 A
